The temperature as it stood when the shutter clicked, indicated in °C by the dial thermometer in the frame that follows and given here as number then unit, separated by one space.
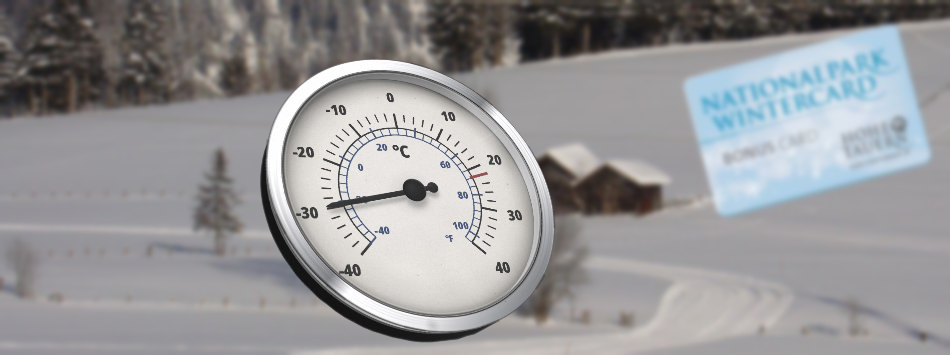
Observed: -30 °C
